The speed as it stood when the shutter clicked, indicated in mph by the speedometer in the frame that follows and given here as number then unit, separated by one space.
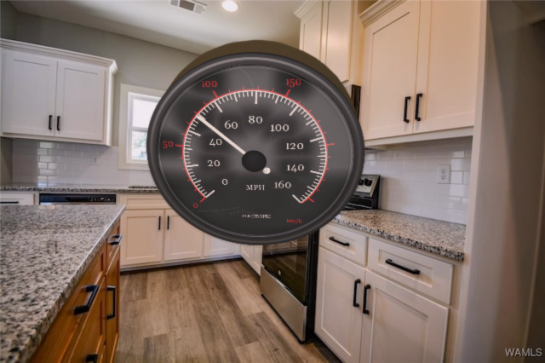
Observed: 50 mph
